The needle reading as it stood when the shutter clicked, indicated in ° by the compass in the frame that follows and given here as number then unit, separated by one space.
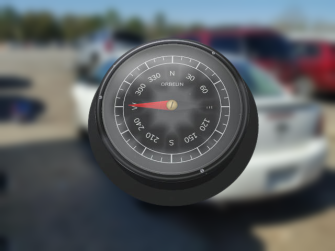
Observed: 270 °
